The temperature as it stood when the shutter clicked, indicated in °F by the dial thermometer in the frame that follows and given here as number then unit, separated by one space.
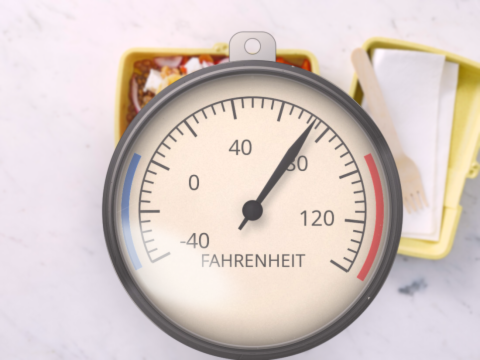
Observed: 74 °F
